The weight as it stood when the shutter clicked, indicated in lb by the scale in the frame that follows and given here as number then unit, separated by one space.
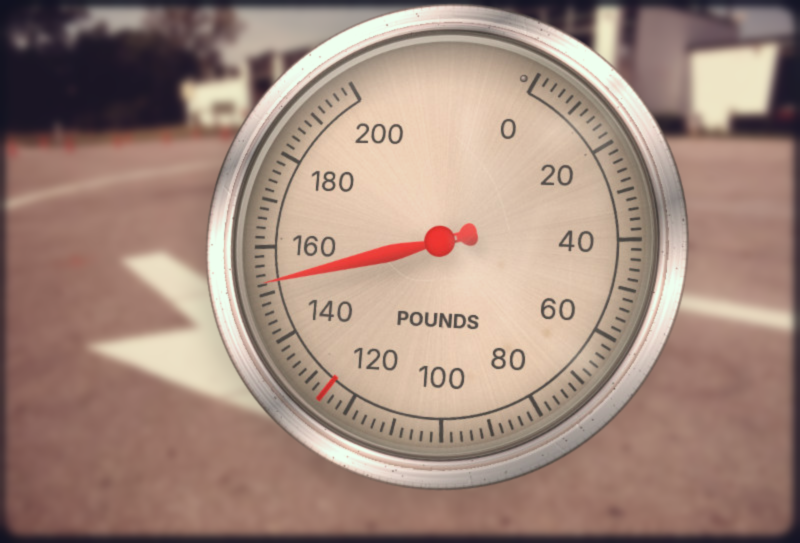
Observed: 152 lb
